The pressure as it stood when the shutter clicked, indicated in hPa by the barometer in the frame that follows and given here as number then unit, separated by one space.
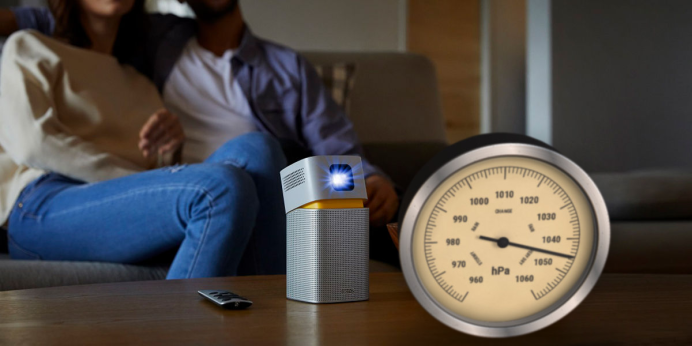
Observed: 1045 hPa
